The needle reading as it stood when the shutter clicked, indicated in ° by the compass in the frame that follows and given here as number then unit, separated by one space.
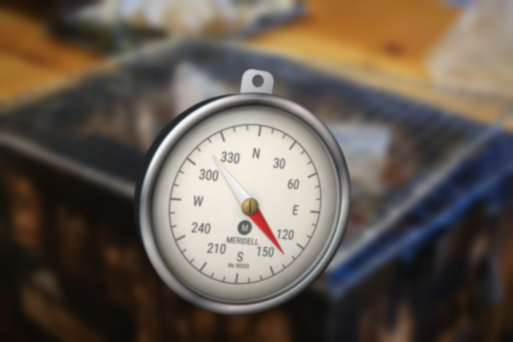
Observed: 135 °
